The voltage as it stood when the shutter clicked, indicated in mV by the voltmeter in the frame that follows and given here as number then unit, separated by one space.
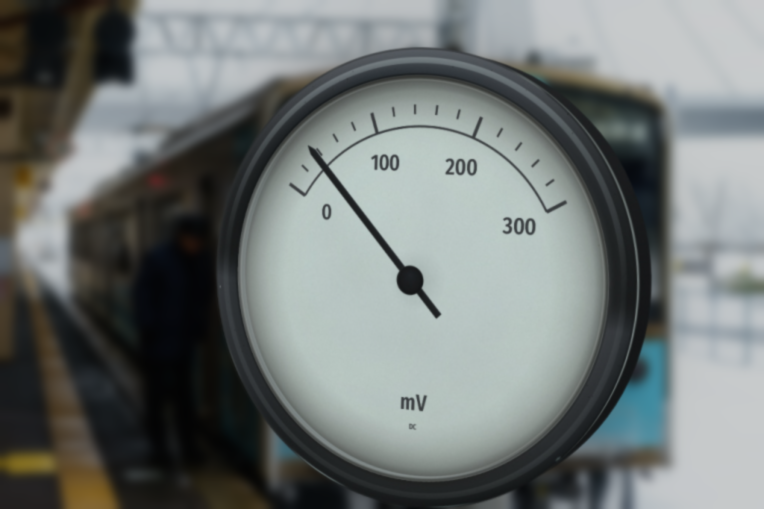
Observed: 40 mV
